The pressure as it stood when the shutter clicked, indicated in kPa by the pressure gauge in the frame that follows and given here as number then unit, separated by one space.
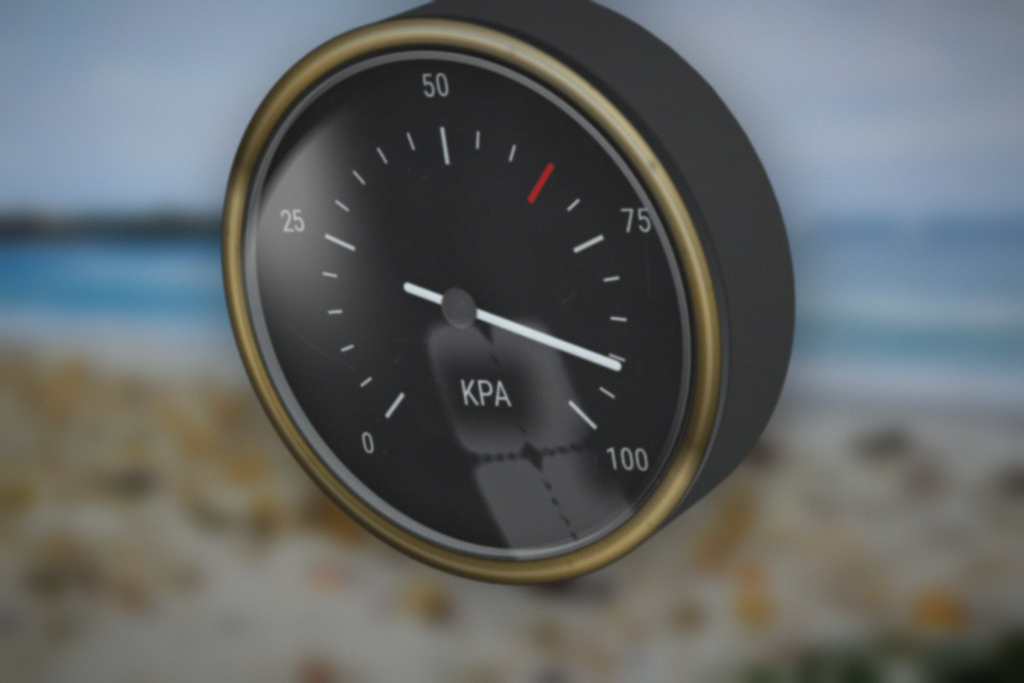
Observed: 90 kPa
